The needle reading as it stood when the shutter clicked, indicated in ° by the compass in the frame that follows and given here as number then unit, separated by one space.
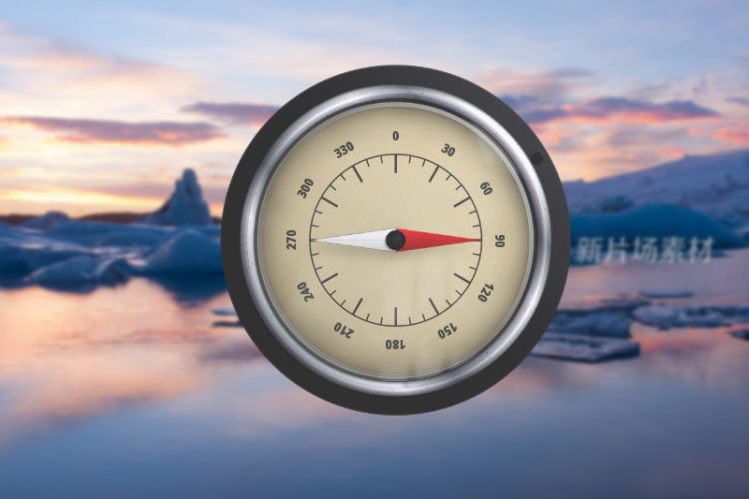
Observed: 90 °
